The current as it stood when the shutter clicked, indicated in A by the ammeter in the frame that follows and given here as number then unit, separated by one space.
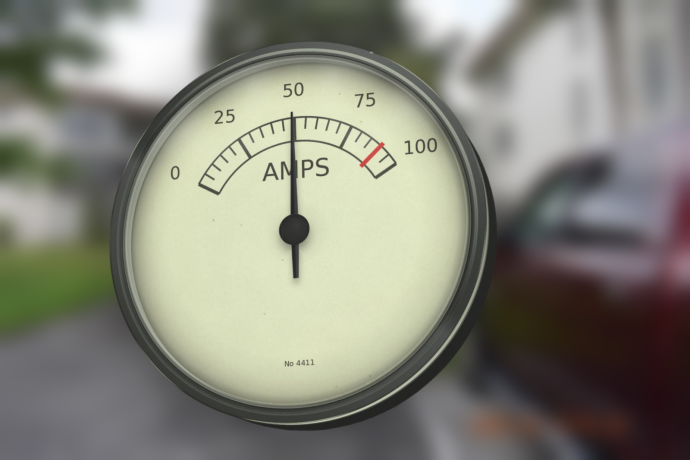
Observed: 50 A
